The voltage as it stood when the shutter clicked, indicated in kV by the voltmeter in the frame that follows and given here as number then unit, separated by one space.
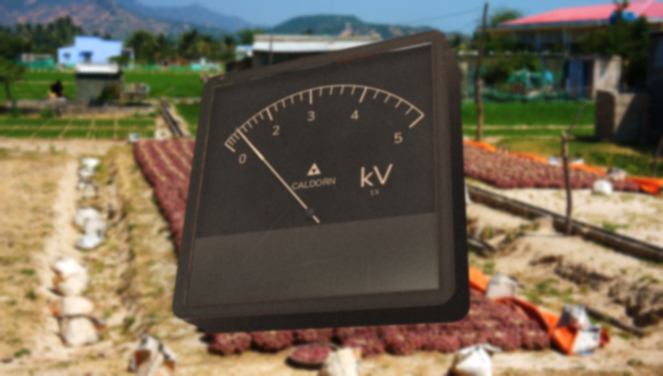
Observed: 1 kV
